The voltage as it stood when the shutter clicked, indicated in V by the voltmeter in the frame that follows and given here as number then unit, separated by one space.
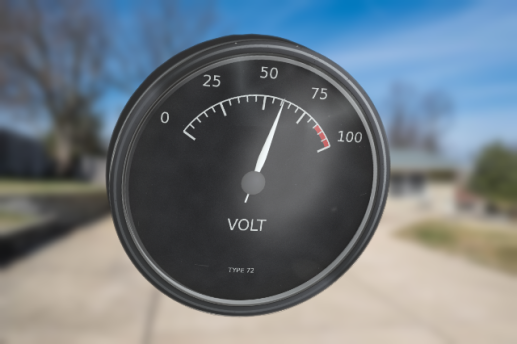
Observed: 60 V
